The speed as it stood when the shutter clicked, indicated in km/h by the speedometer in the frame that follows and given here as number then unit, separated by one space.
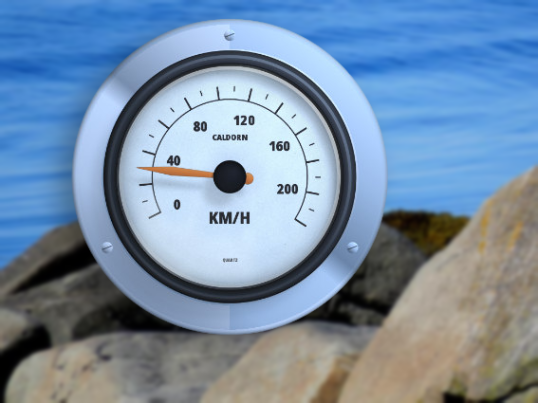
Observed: 30 km/h
